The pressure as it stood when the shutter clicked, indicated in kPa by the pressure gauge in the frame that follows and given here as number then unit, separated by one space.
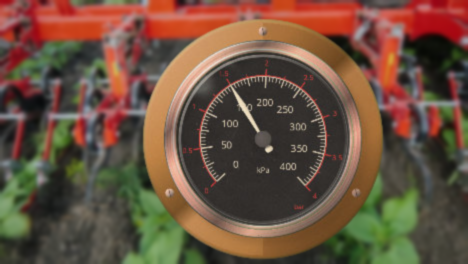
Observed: 150 kPa
